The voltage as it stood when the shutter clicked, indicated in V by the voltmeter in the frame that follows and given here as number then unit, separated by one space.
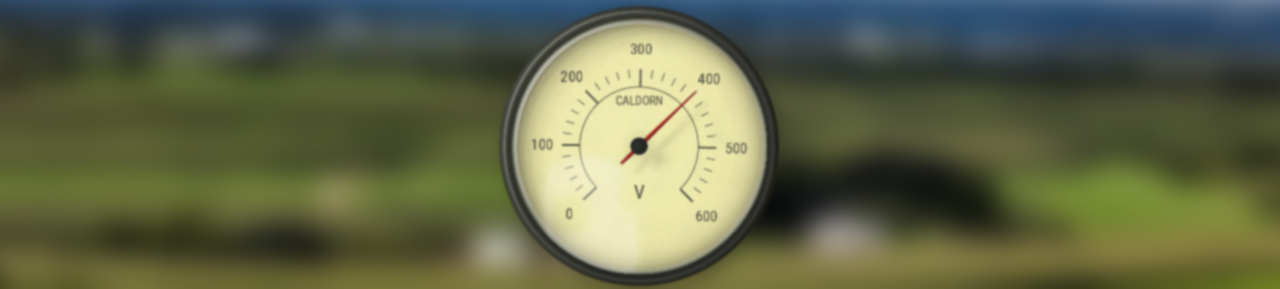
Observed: 400 V
